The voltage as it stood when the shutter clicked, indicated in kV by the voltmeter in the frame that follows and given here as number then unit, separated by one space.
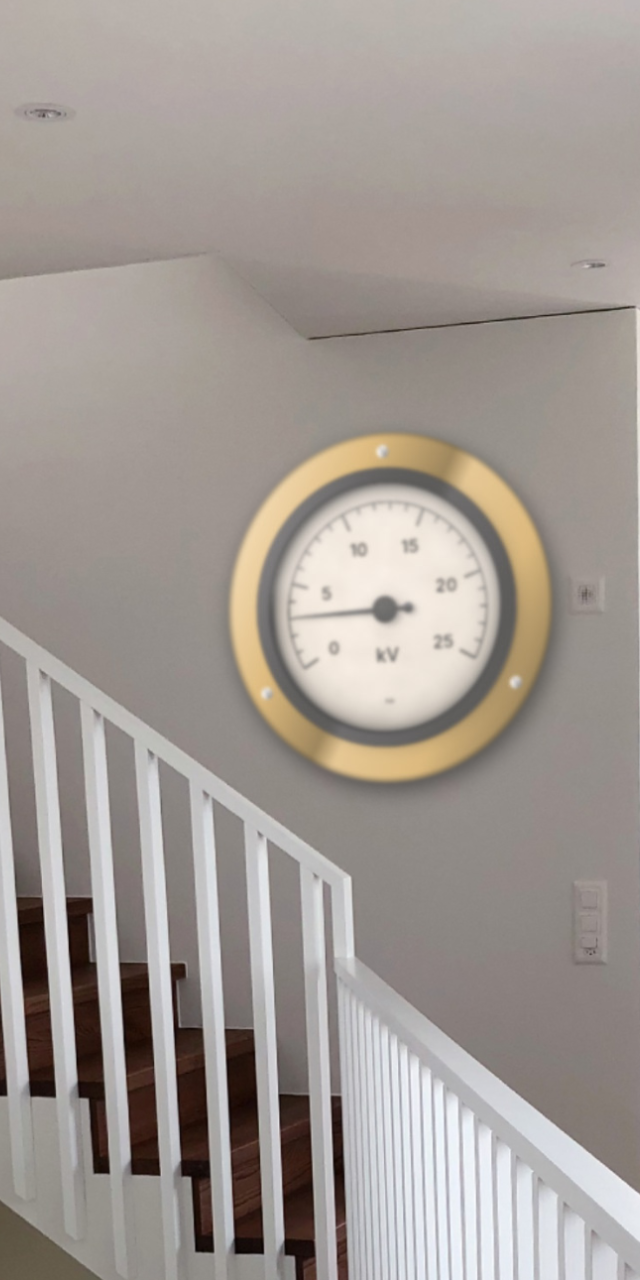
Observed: 3 kV
